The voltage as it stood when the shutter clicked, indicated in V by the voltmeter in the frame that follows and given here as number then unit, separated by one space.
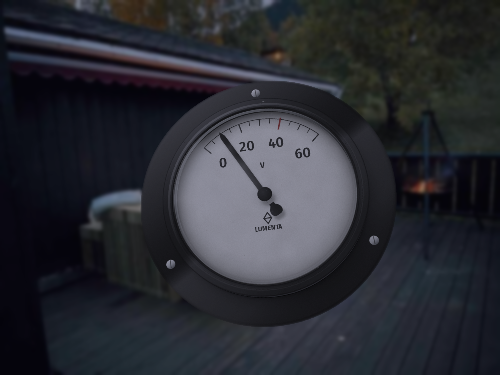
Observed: 10 V
